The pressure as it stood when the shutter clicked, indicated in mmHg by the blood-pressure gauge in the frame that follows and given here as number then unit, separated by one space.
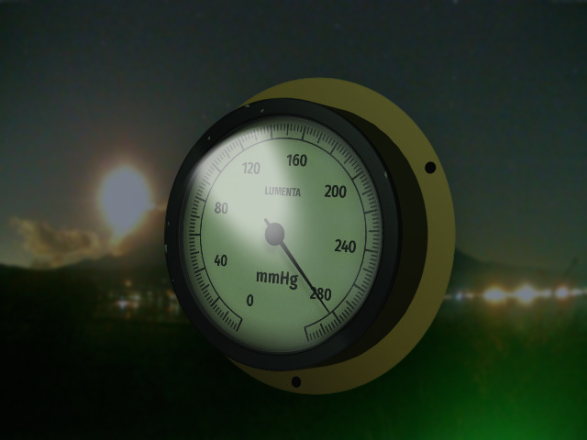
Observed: 280 mmHg
